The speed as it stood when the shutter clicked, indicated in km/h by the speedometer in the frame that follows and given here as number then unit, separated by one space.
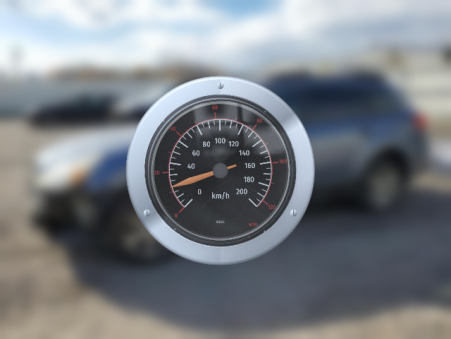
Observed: 20 km/h
